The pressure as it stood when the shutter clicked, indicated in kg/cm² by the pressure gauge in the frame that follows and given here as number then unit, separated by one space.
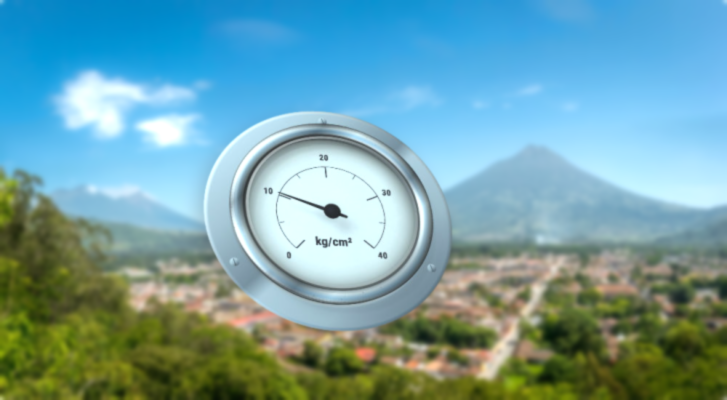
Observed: 10 kg/cm²
